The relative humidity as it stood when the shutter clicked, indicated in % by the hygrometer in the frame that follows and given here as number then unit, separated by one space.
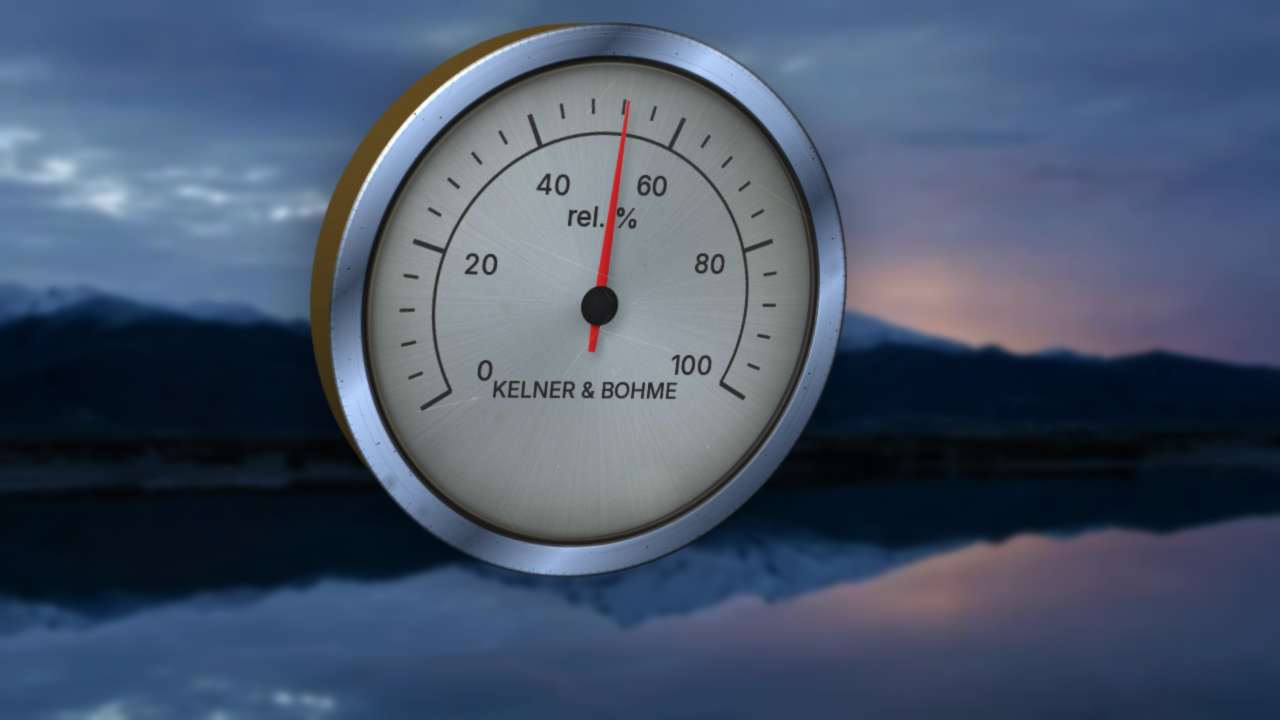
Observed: 52 %
